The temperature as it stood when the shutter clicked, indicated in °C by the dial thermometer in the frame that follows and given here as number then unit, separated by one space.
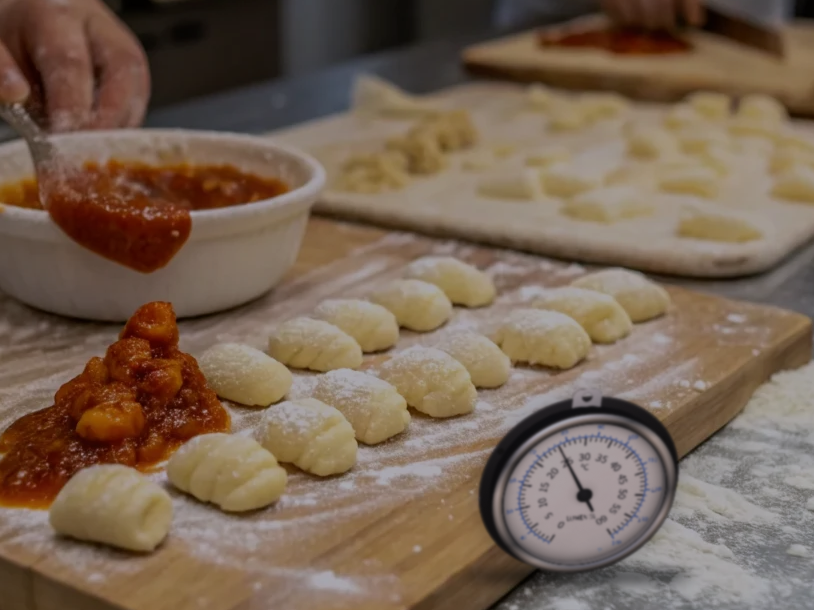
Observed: 25 °C
